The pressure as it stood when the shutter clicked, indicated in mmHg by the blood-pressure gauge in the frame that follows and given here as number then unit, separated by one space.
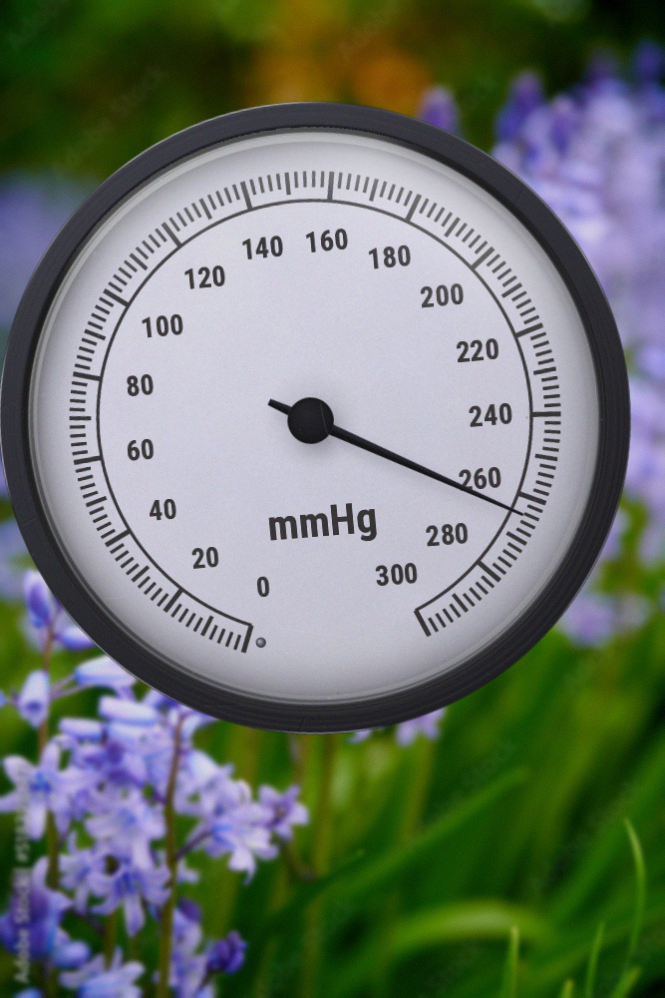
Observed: 264 mmHg
